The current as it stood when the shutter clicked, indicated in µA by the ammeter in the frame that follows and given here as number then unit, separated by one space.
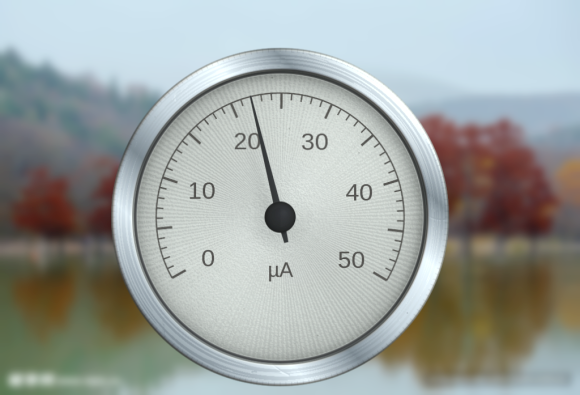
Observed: 22 µA
